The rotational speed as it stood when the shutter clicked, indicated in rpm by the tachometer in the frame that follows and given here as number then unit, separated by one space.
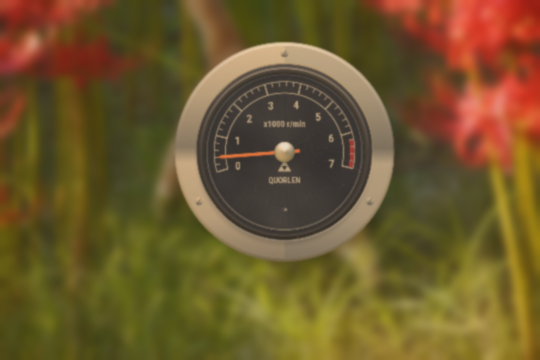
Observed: 400 rpm
